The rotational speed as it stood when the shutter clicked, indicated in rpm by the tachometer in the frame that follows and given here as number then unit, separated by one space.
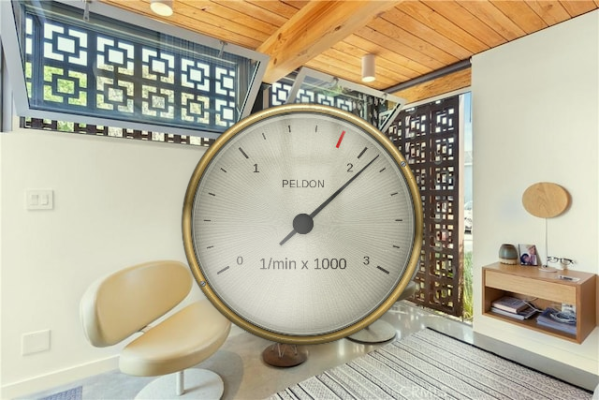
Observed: 2100 rpm
